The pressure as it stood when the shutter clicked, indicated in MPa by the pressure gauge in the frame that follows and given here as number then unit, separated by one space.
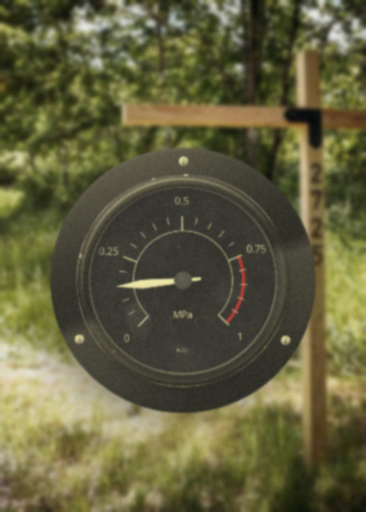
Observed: 0.15 MPa
